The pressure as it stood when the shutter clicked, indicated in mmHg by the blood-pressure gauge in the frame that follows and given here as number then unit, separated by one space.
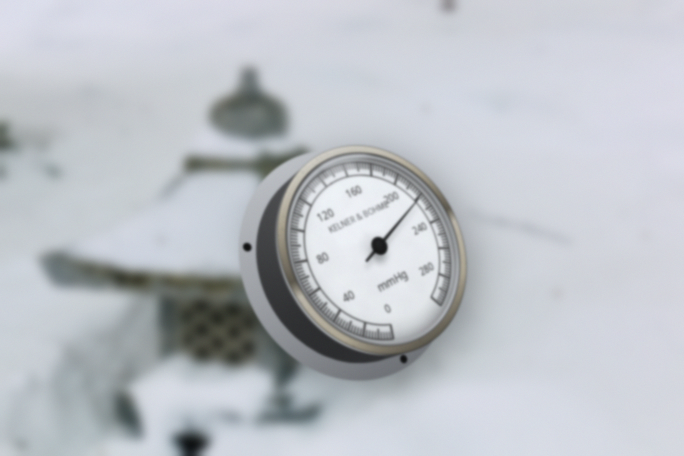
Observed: 220 mmHg
